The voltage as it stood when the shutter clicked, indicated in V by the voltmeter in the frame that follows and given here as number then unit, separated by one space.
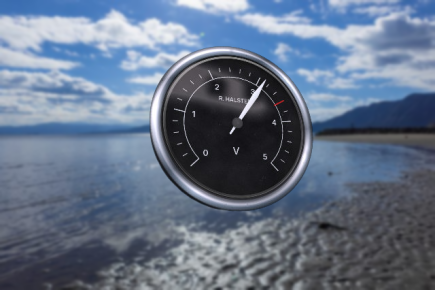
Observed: 3.1 V
